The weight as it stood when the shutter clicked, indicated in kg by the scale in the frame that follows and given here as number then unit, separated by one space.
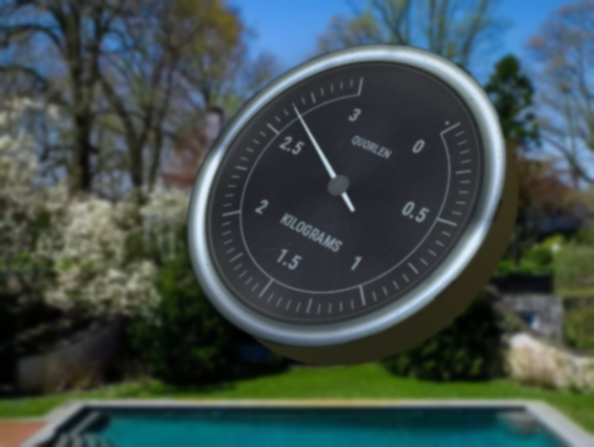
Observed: 2.65 kg
